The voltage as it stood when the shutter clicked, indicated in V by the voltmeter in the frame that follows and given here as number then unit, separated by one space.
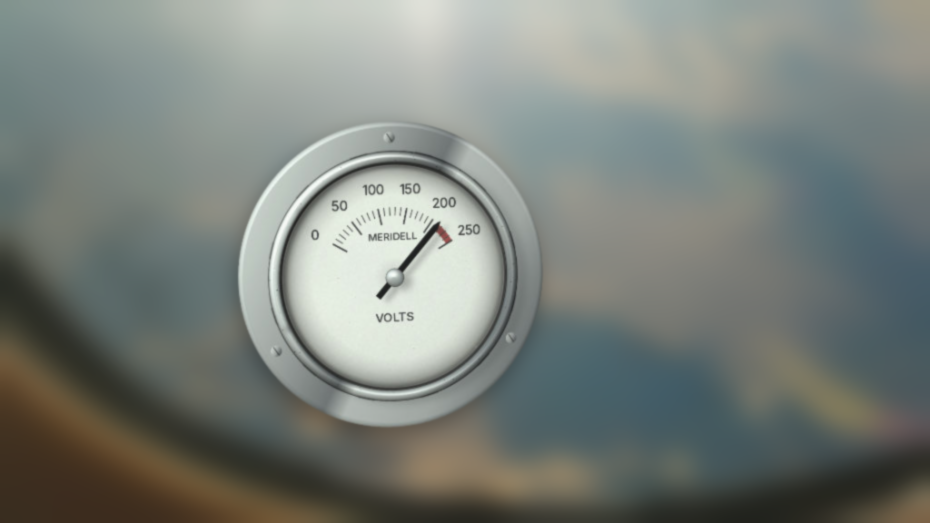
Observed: 210 V
